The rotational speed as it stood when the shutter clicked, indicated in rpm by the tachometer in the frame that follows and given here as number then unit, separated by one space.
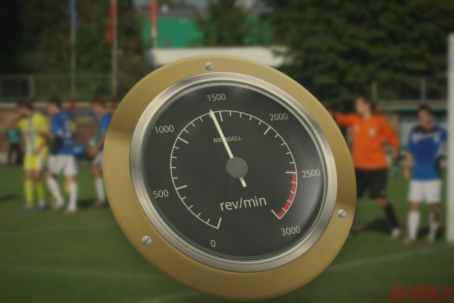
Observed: 1400 rpm
